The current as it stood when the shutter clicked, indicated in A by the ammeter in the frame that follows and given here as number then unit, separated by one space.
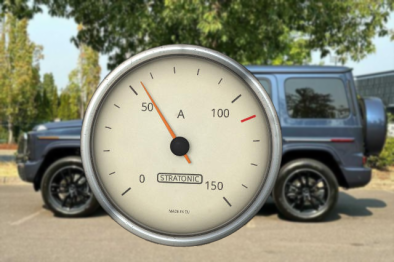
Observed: 55 A
